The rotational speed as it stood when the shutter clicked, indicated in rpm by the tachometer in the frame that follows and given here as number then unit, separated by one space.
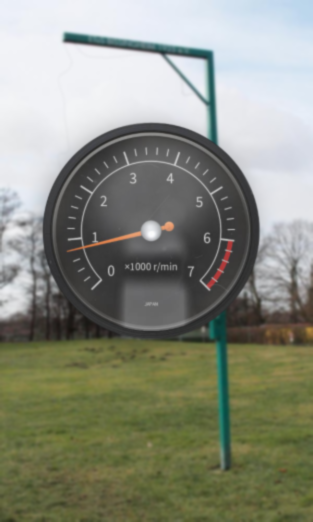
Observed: 800 rpm
